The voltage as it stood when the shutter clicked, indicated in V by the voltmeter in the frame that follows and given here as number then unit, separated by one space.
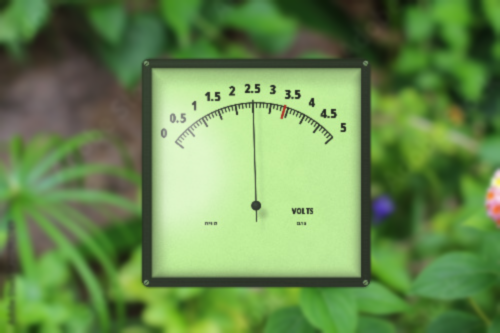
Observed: 2.5 V
